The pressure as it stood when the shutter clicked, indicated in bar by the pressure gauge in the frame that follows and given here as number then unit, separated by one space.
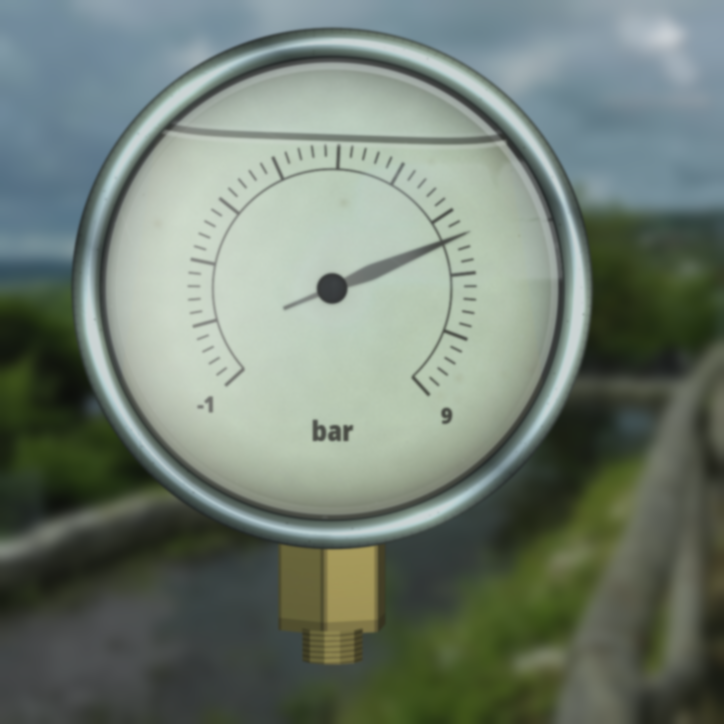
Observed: 6.4 bar
